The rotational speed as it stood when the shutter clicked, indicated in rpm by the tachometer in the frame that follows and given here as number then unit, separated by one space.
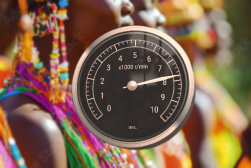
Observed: 7800 rpm
